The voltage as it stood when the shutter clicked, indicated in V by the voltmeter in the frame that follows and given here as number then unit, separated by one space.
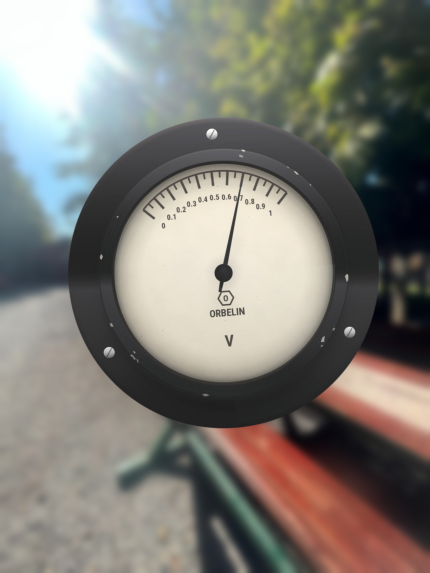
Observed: 0.7 V
